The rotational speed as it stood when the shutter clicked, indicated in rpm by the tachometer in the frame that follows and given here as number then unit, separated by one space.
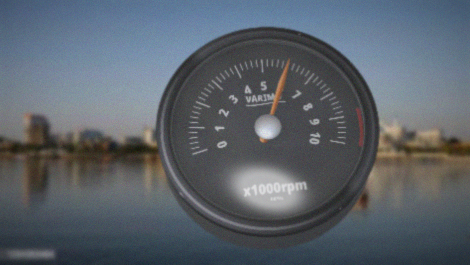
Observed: 6000 rpm
